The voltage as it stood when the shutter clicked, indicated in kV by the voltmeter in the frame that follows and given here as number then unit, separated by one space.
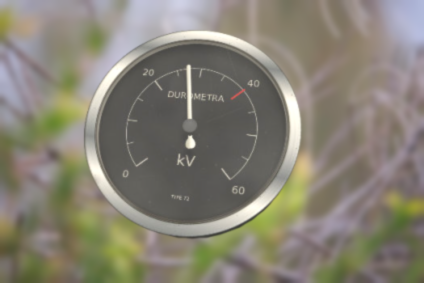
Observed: 27.5 kV
